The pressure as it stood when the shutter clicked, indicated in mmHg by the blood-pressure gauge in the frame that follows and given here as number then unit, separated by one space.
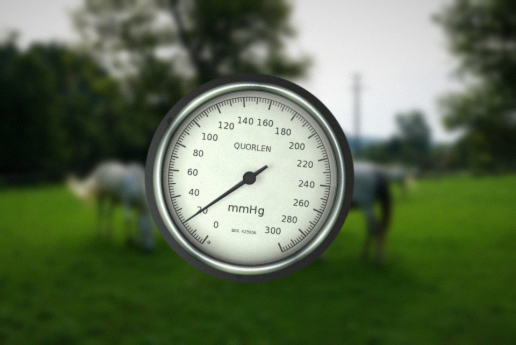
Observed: 20 mmHg
